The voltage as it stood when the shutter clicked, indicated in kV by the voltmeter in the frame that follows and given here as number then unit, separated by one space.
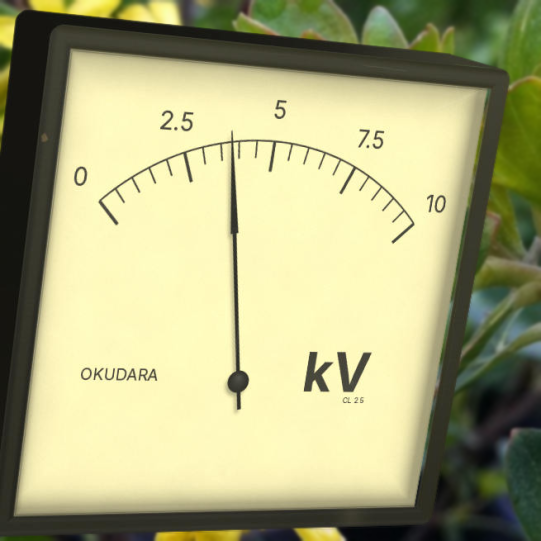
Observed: 3.75 kV
